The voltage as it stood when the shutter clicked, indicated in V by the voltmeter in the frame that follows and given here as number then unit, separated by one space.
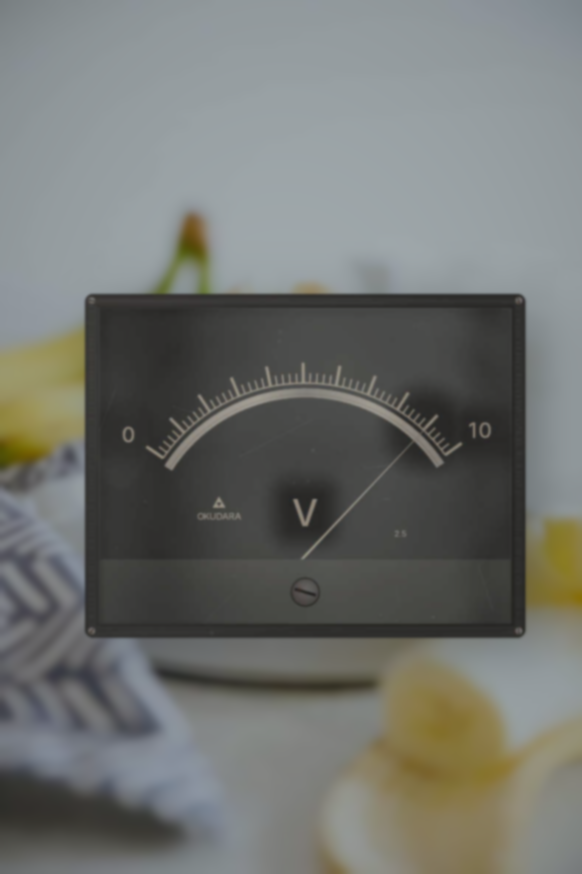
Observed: 9 V
